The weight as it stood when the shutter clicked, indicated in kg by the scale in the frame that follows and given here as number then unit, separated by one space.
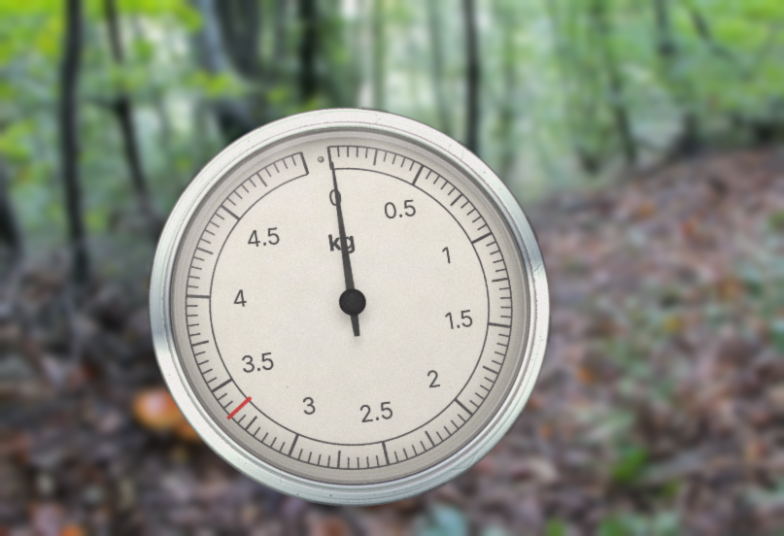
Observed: 0 kg
